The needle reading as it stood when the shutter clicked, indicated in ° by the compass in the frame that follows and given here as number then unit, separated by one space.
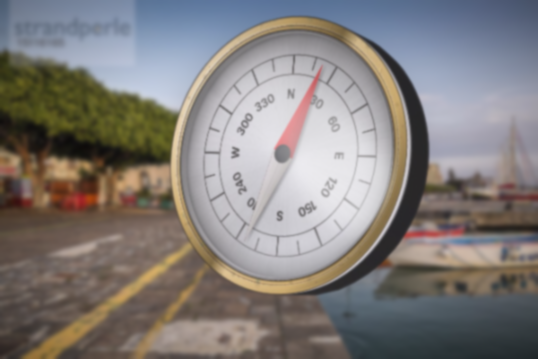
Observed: 22.5 °
